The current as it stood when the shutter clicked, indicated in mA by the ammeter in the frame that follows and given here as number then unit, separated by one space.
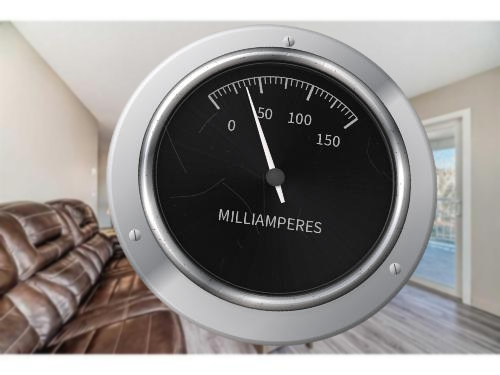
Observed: 35 mA
